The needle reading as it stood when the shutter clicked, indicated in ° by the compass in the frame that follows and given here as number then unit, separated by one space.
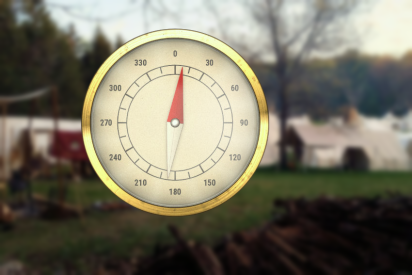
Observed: 7.5 °
